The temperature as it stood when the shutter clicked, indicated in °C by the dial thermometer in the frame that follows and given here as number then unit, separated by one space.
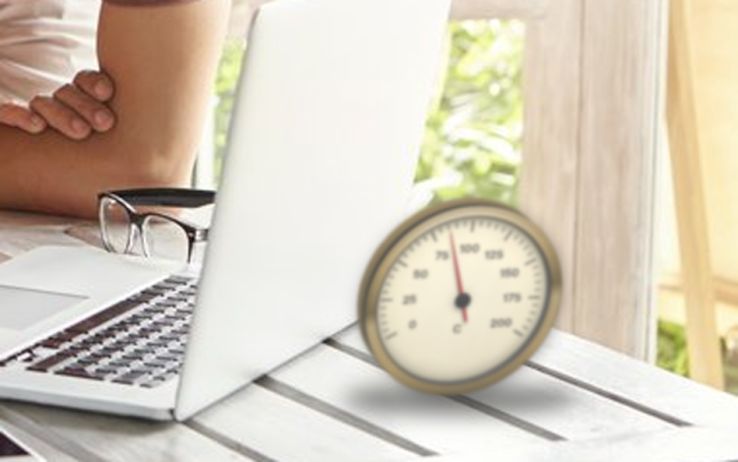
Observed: 85 °C
